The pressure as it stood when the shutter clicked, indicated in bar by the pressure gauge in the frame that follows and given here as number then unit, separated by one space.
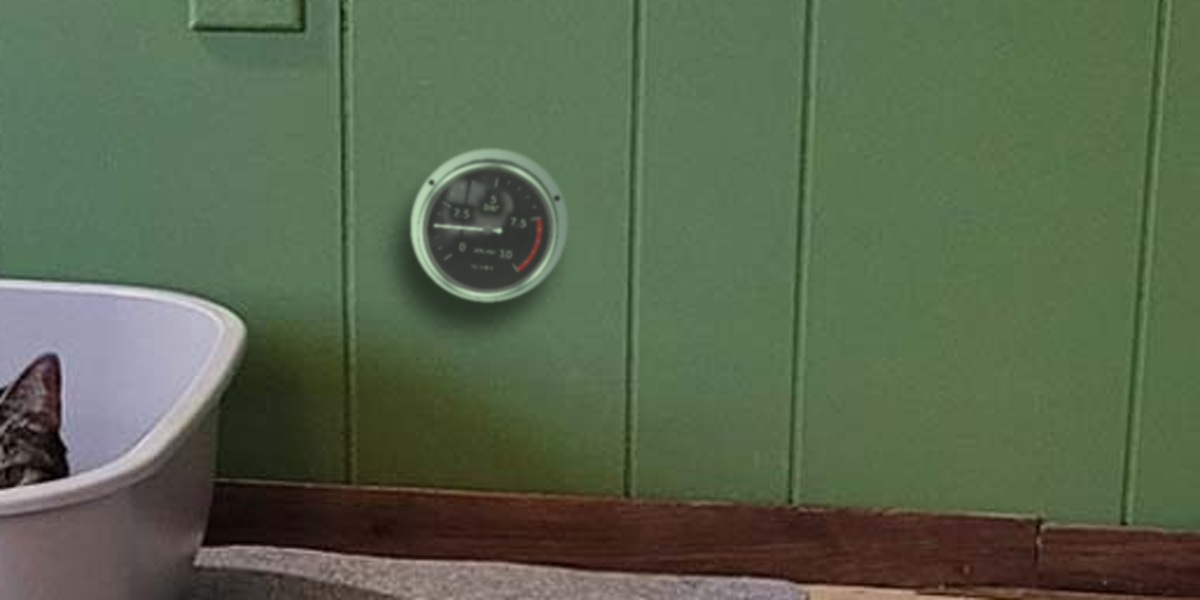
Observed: 1.5 bar
